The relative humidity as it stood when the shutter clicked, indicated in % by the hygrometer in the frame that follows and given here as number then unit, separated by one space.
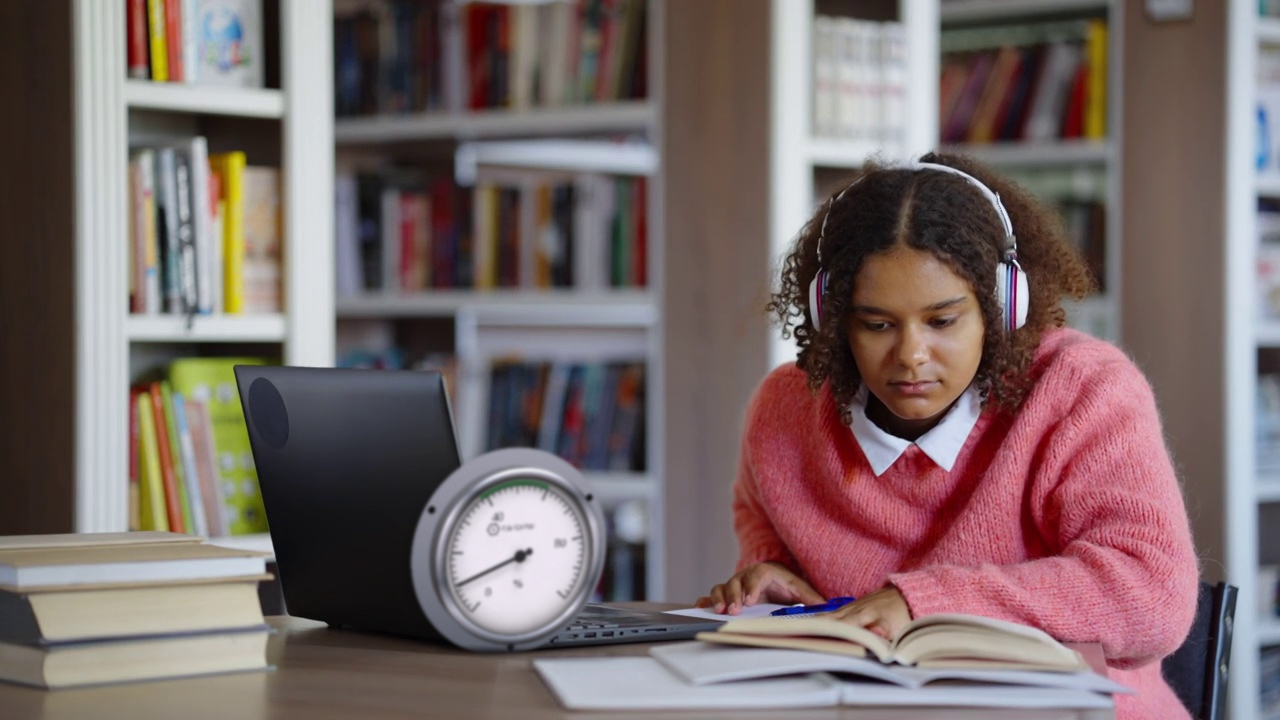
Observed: 10 %
